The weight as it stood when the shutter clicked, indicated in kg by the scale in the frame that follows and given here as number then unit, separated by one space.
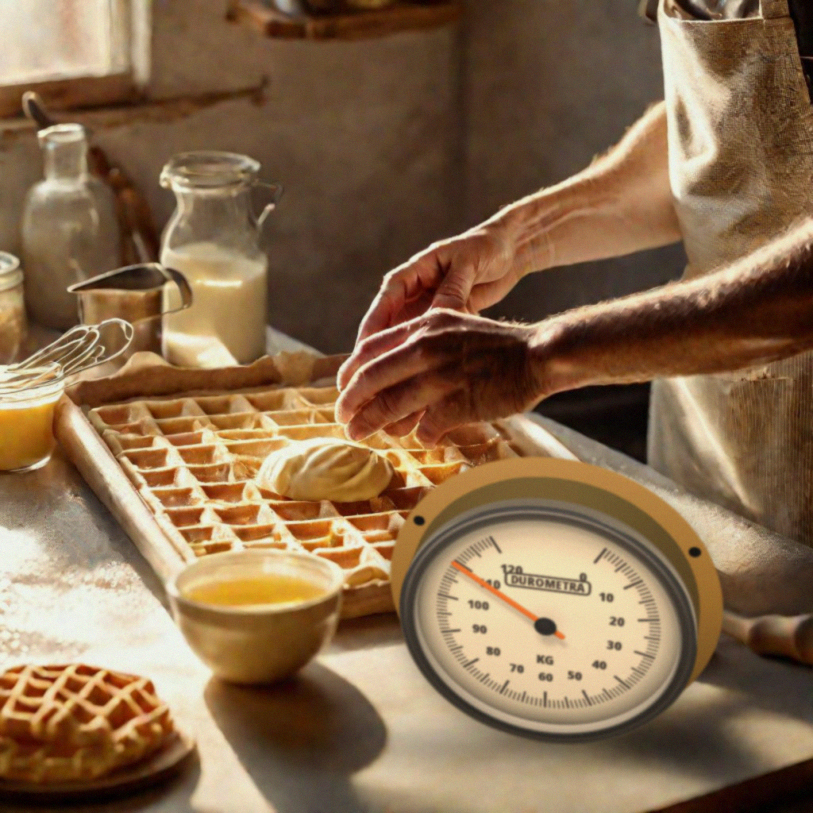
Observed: 110 kg
